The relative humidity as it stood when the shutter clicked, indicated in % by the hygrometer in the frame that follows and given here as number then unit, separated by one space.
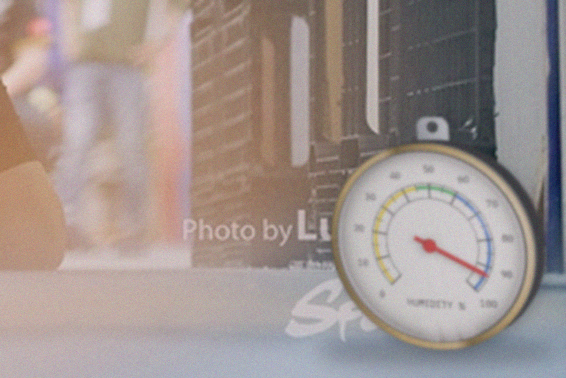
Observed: 92.5 %
